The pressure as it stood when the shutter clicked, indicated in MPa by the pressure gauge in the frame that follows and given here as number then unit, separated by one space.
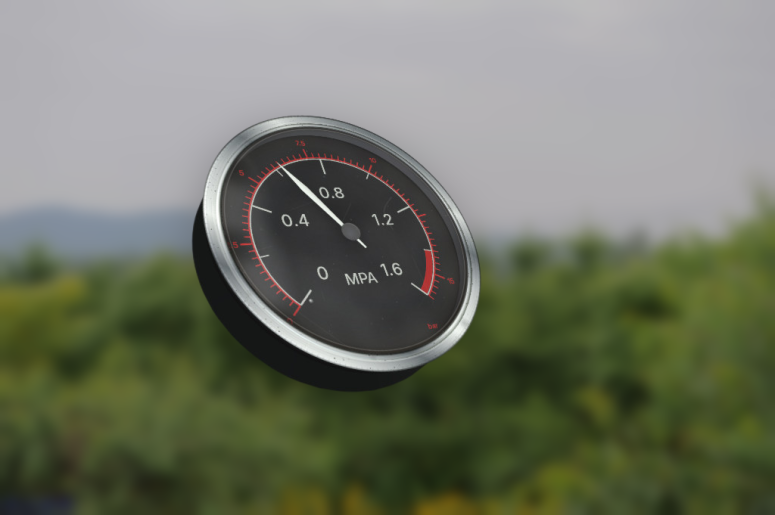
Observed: 0.6 MPa
